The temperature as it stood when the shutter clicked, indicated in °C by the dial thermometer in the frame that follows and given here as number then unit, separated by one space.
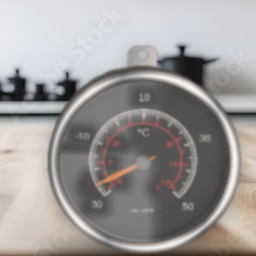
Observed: -25 °C
